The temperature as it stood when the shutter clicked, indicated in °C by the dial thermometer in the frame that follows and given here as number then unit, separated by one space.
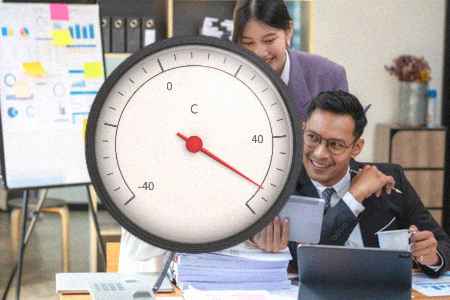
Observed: 54 °C
